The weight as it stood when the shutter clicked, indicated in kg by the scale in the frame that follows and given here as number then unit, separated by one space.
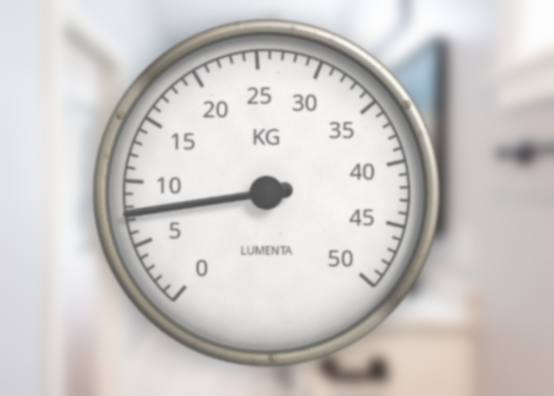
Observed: 7.5 kg
